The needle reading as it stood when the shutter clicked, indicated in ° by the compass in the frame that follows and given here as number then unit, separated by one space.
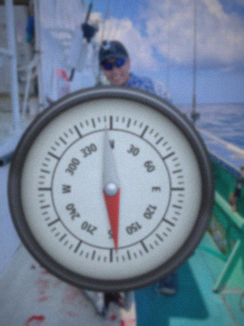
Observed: 175 °
